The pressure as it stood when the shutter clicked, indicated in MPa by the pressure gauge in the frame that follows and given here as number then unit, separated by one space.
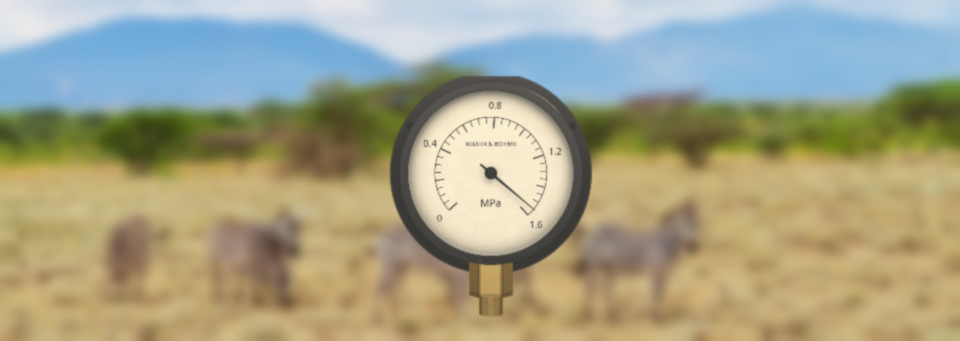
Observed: 1.55 MPa
